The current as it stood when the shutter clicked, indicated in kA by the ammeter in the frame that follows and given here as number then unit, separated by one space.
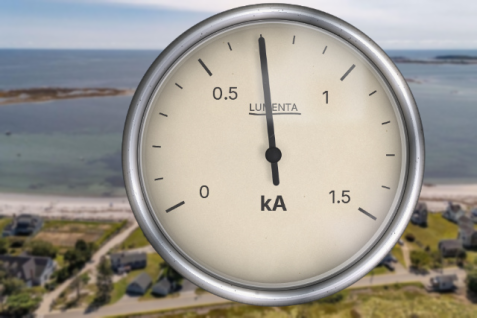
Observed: 0.7 kA
